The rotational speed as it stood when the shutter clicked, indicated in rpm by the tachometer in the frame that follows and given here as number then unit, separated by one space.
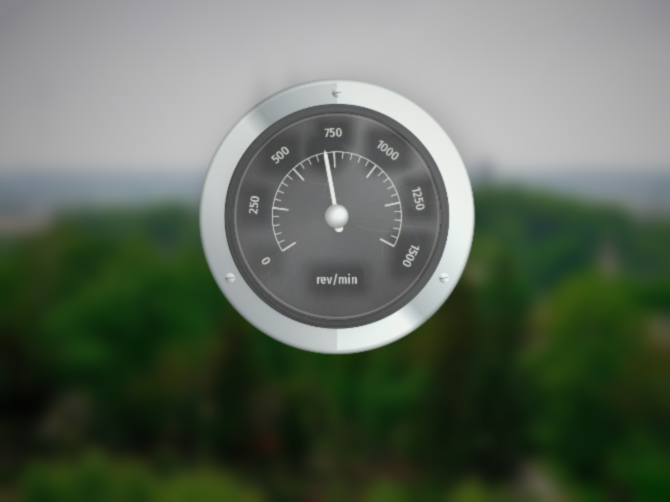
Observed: 700 rpm
